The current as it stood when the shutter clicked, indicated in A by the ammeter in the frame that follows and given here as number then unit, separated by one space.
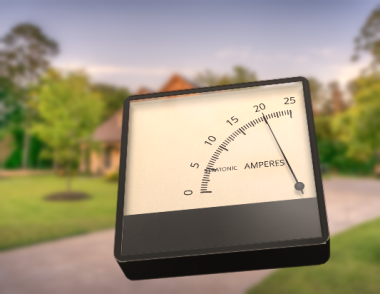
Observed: 20 A
